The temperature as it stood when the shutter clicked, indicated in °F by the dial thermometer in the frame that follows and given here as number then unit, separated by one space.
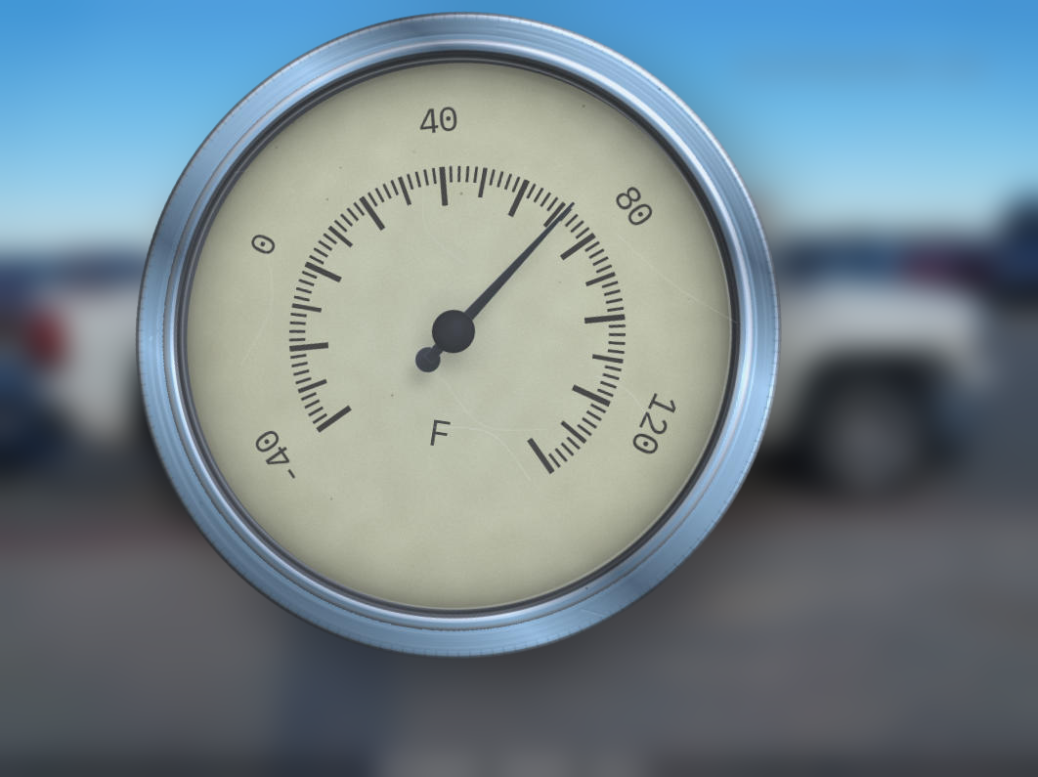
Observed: 72 °F
